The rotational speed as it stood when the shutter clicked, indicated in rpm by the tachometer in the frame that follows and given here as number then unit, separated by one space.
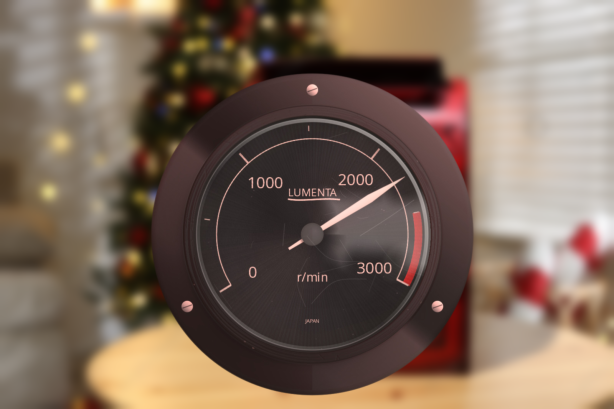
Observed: 2250 rpm
